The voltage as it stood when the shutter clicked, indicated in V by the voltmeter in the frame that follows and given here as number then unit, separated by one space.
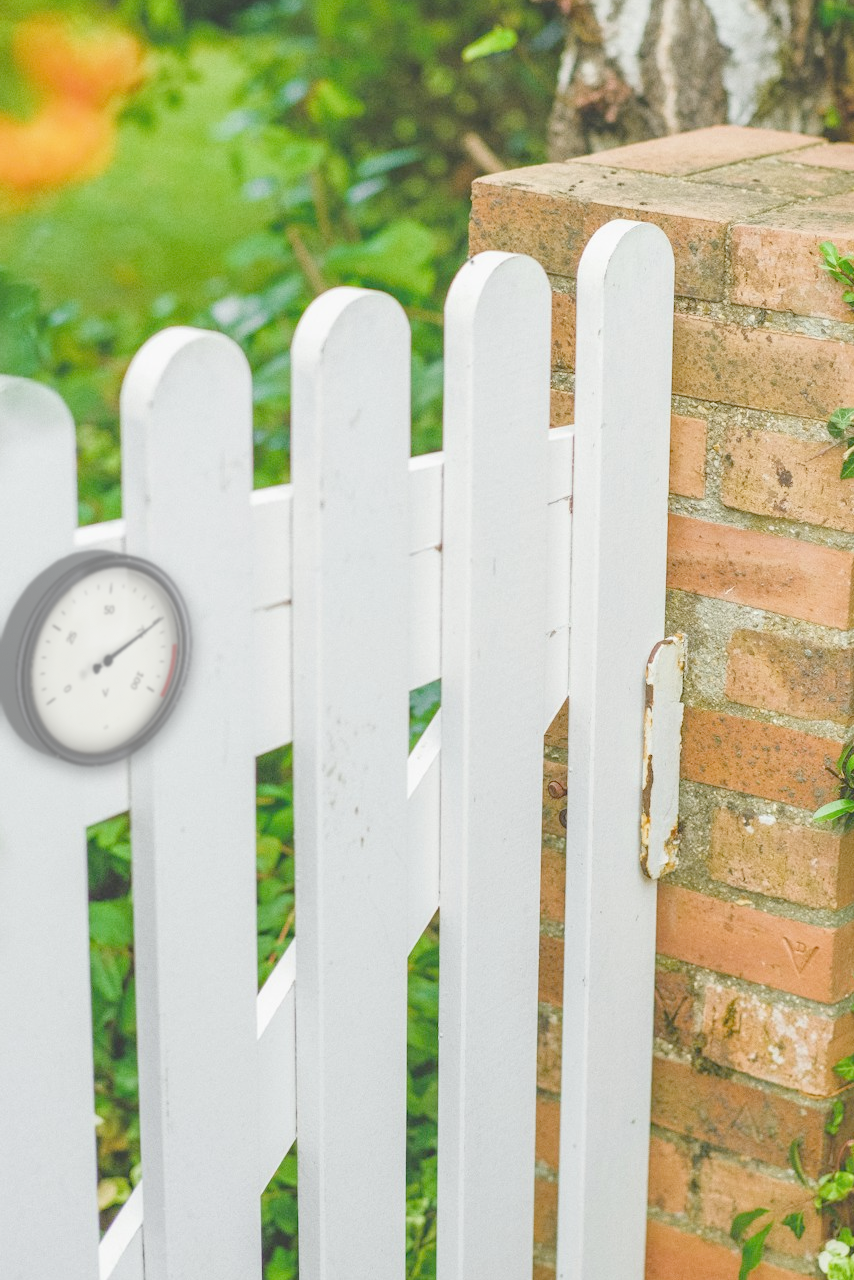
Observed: 75 V
